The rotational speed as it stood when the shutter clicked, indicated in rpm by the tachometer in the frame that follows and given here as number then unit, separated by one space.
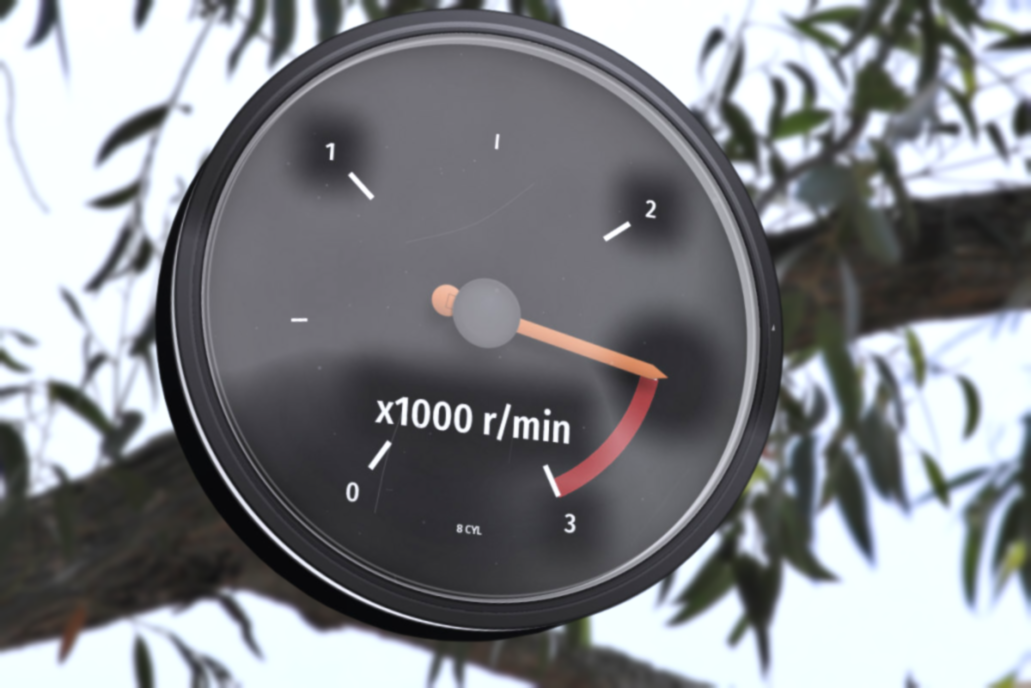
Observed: 2500 rpm
